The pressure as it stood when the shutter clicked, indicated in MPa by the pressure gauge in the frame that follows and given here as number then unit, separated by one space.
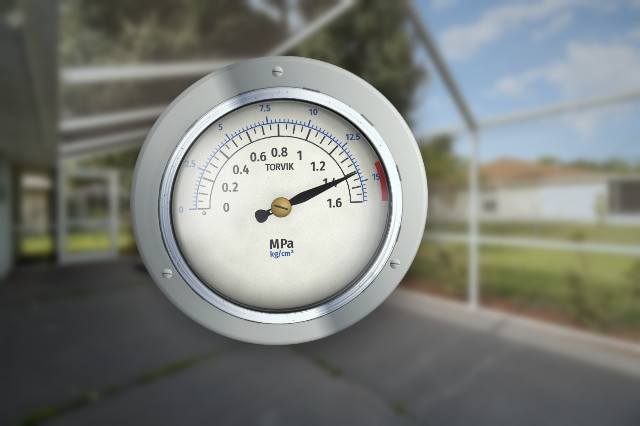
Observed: 1.4 MPa
